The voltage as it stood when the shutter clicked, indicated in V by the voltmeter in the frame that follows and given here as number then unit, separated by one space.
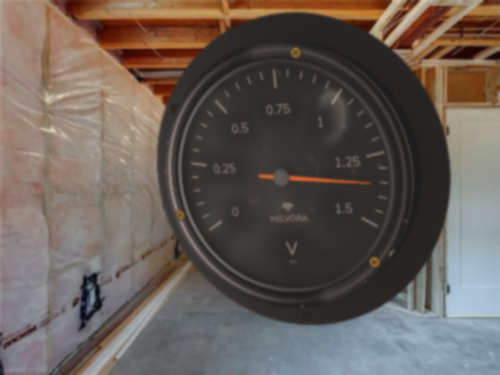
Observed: 1.35 V
